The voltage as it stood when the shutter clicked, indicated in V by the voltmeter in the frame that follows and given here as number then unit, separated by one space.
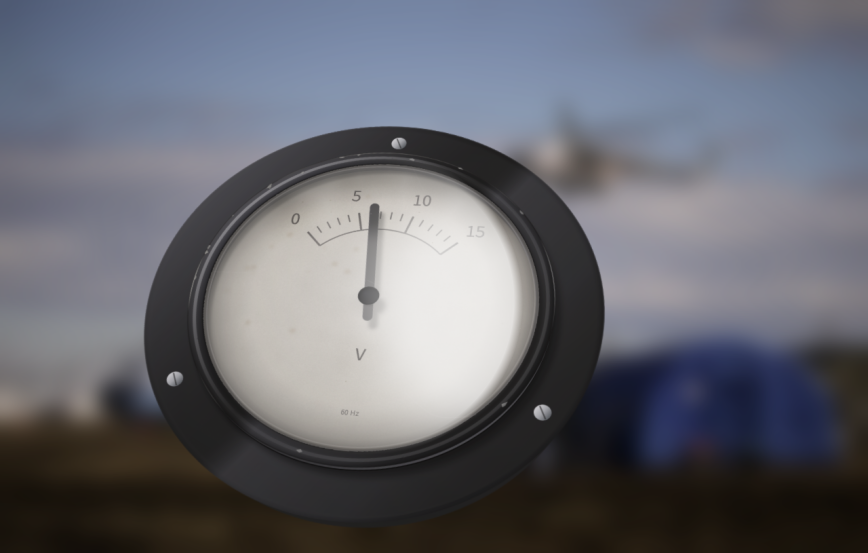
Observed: 6.5 V
